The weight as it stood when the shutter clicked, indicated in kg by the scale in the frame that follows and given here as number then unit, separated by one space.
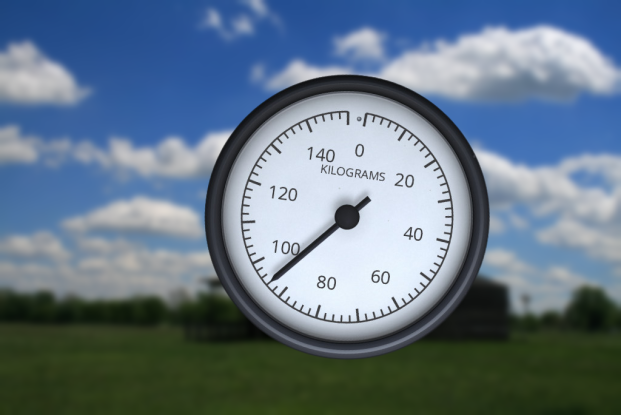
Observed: 94 kg
